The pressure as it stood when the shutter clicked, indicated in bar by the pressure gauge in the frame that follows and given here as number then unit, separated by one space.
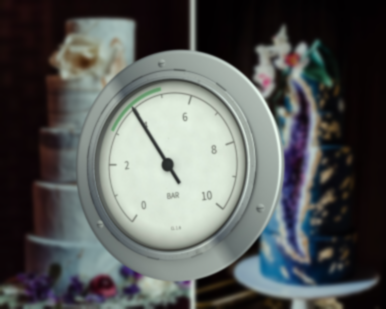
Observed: 4 bar
